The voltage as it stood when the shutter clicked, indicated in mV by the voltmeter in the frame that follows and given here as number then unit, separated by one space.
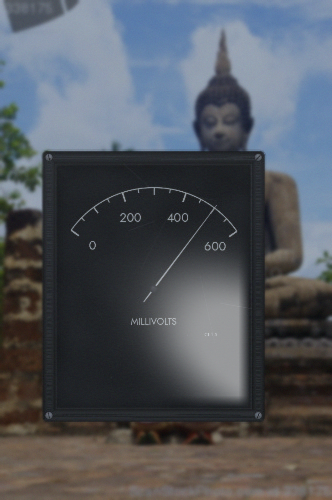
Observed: 500 mV
